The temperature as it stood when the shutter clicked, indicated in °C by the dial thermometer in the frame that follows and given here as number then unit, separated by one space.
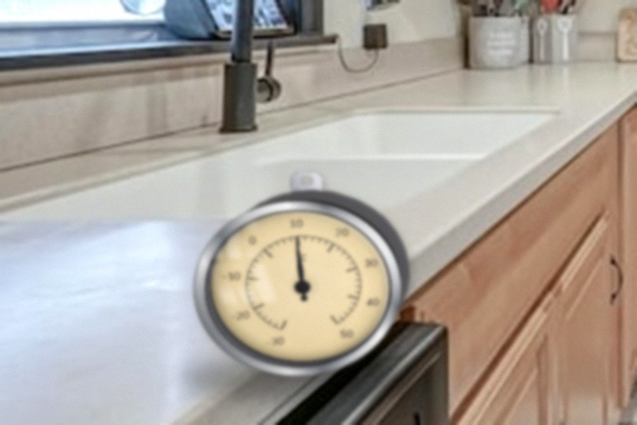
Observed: 10 °C
